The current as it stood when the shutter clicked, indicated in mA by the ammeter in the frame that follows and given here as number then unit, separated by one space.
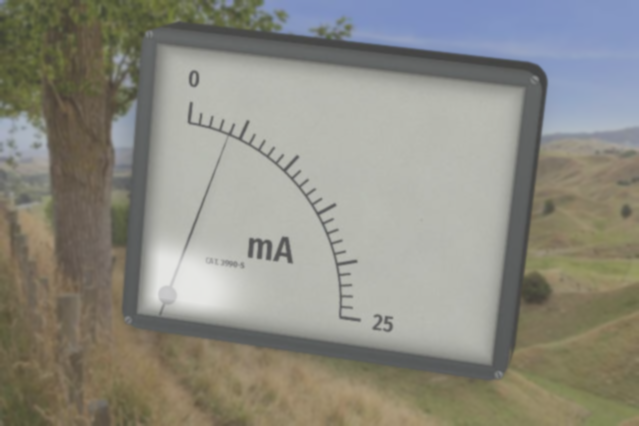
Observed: 4 mA
